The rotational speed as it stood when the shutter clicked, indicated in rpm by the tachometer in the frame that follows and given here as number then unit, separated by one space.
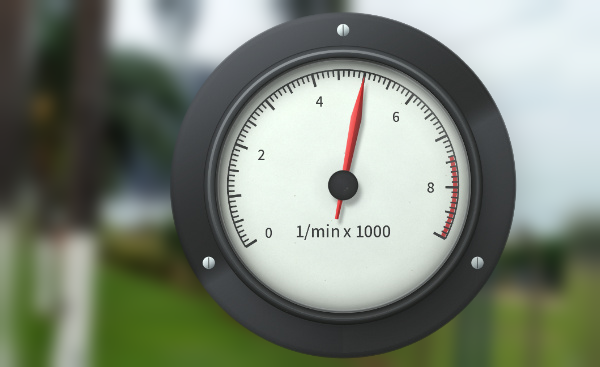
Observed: 5000 rpm
